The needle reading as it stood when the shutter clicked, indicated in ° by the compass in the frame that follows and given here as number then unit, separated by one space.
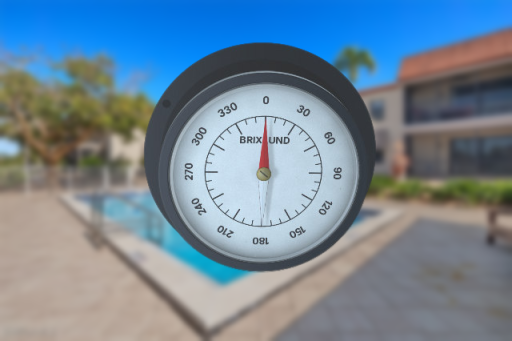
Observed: 0 °
